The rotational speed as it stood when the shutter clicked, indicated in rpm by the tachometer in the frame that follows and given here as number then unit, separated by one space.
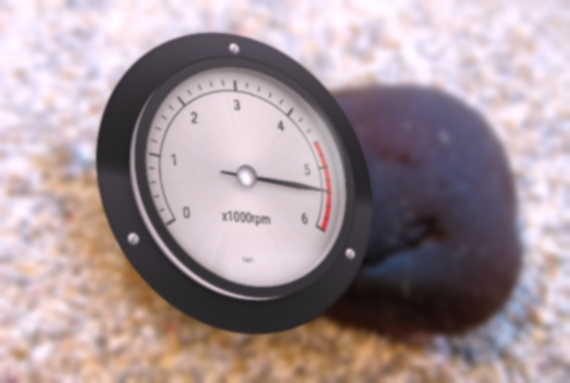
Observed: 5400 rpm
